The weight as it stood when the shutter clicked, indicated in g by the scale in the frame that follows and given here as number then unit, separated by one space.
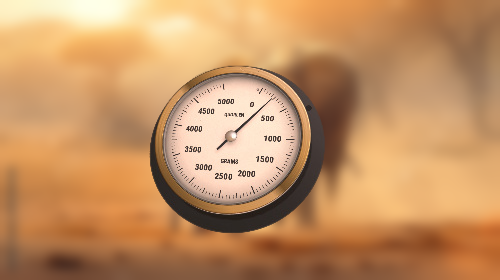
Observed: 250 g
